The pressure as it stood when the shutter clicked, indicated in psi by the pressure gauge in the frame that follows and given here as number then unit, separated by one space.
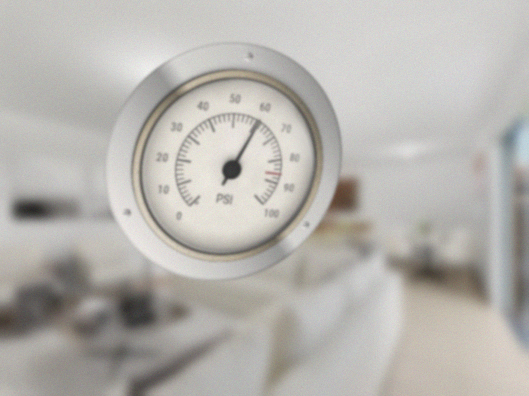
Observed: 60 psi
